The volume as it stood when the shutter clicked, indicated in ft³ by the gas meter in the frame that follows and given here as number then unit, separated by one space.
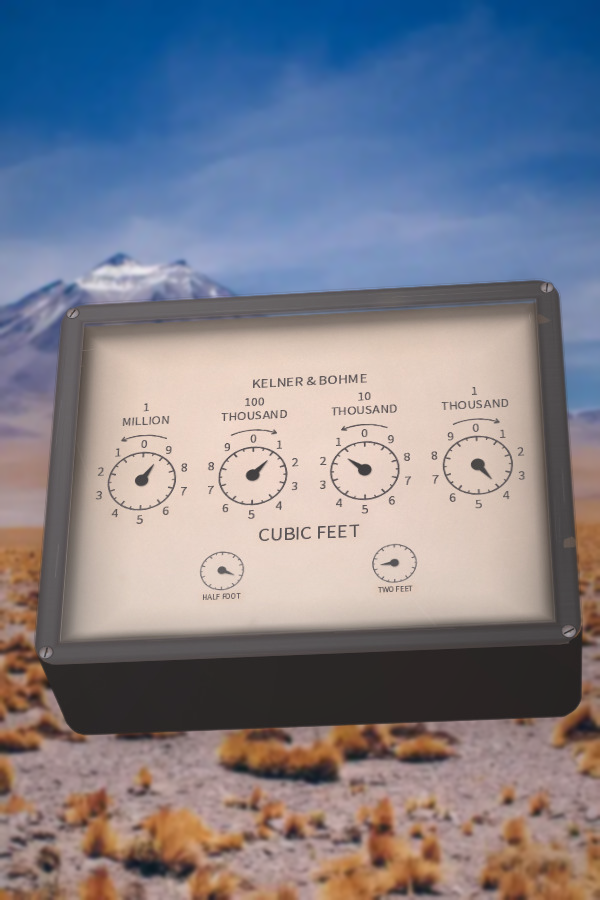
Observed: 911400 ft³
